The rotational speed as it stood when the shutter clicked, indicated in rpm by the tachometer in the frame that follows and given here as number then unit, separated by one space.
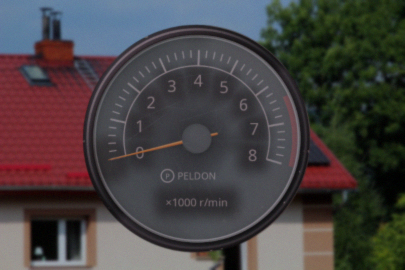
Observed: 0 rpm
